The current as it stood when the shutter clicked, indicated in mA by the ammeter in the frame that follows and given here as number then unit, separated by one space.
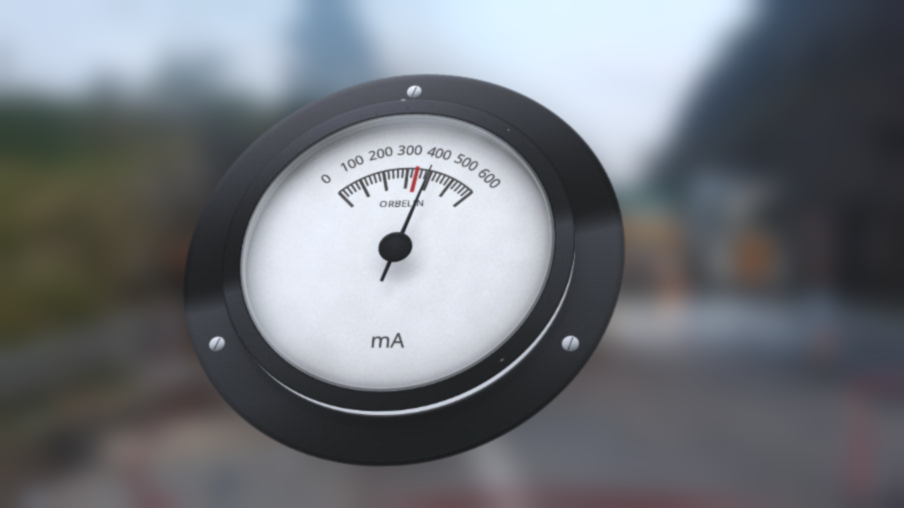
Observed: 400 mA
